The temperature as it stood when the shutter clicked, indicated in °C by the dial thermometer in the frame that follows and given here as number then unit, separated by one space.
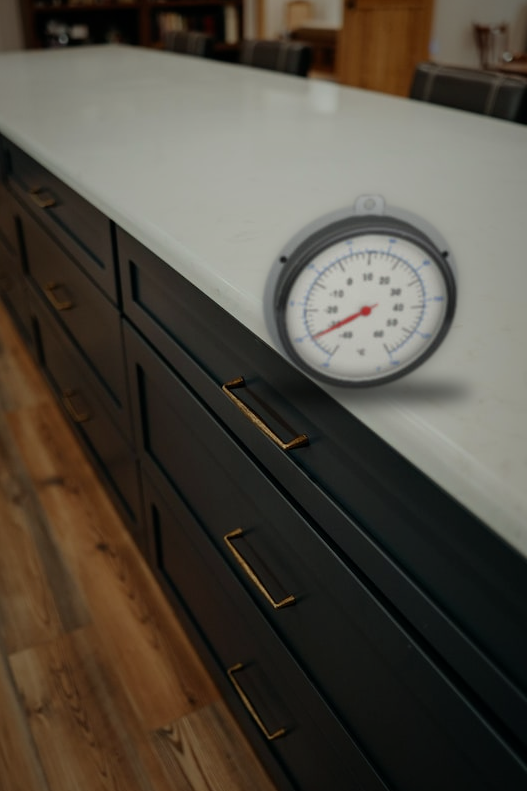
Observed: -30 °C
